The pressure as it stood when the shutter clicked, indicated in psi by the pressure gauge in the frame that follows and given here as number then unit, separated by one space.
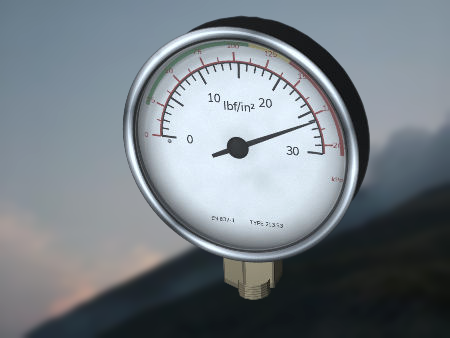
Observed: 26 psi
